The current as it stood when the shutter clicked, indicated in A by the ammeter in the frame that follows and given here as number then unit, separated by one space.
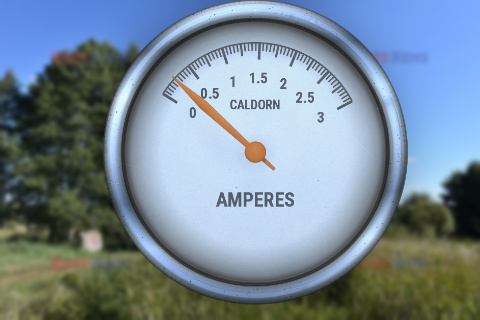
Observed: 0.25 A
